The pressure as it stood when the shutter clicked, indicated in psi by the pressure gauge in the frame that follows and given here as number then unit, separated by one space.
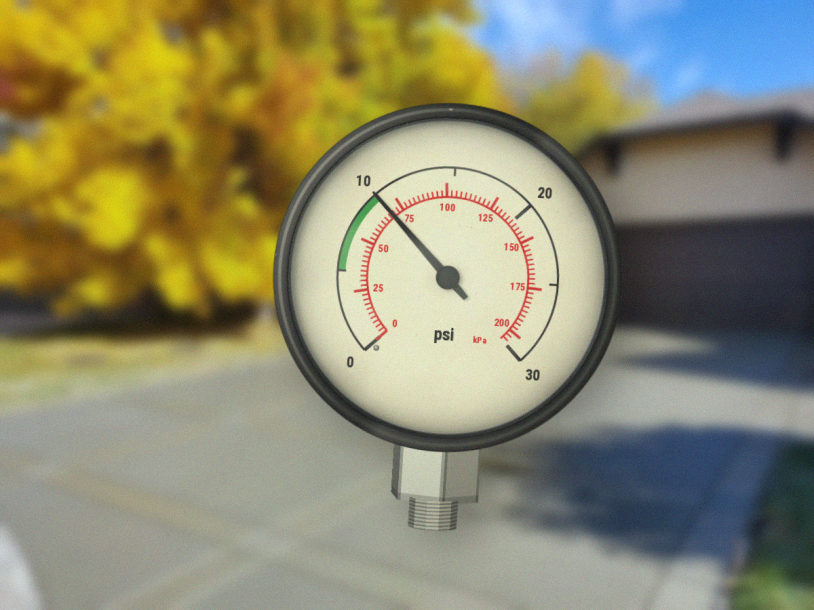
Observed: 10 psi
